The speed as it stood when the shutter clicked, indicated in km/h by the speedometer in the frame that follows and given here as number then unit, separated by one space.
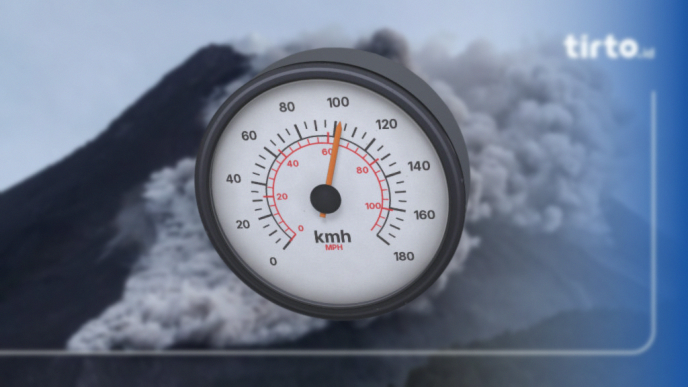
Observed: 102.5 km/h
